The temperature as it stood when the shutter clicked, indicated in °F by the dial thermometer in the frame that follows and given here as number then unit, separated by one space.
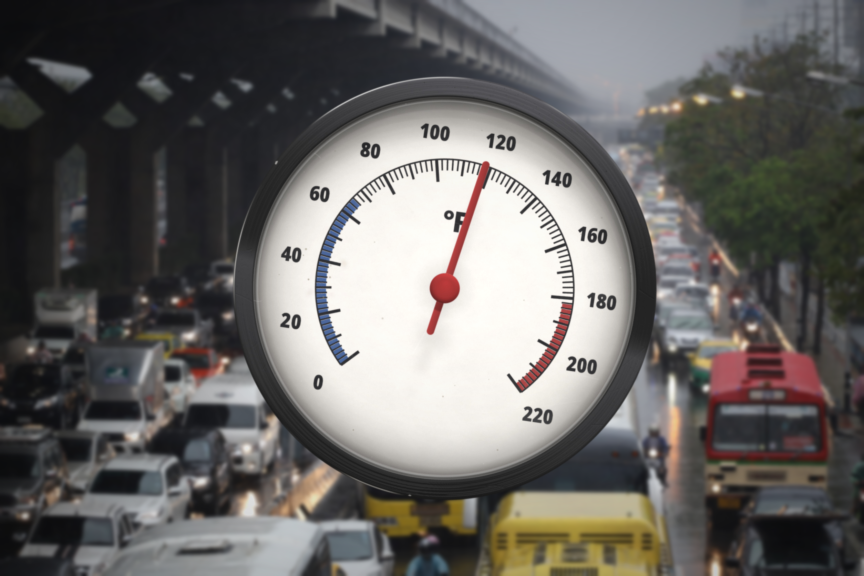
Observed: 118 °F
